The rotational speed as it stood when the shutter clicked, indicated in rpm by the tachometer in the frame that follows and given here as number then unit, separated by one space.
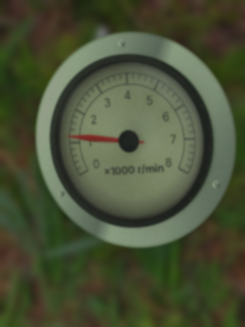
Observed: 1200 rpm
